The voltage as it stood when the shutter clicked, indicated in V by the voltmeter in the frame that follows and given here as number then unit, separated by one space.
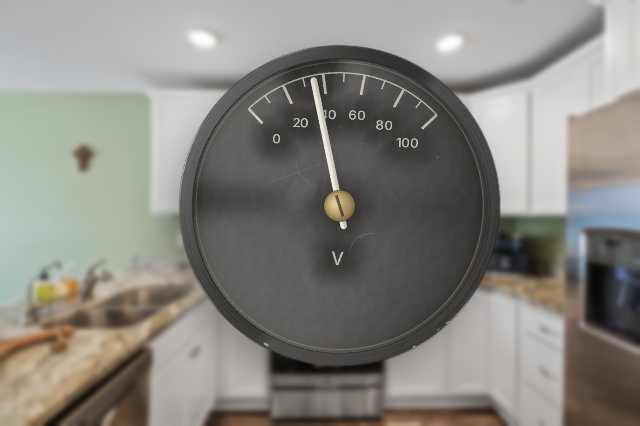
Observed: 35 V
